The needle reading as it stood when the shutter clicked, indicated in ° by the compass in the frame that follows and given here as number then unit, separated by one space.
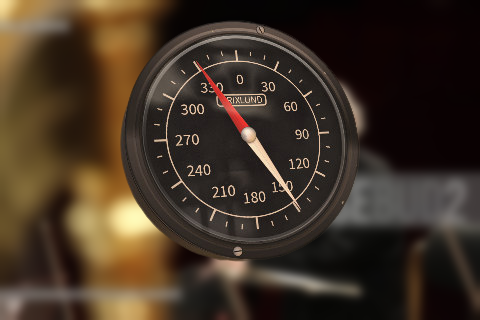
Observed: 330 °
